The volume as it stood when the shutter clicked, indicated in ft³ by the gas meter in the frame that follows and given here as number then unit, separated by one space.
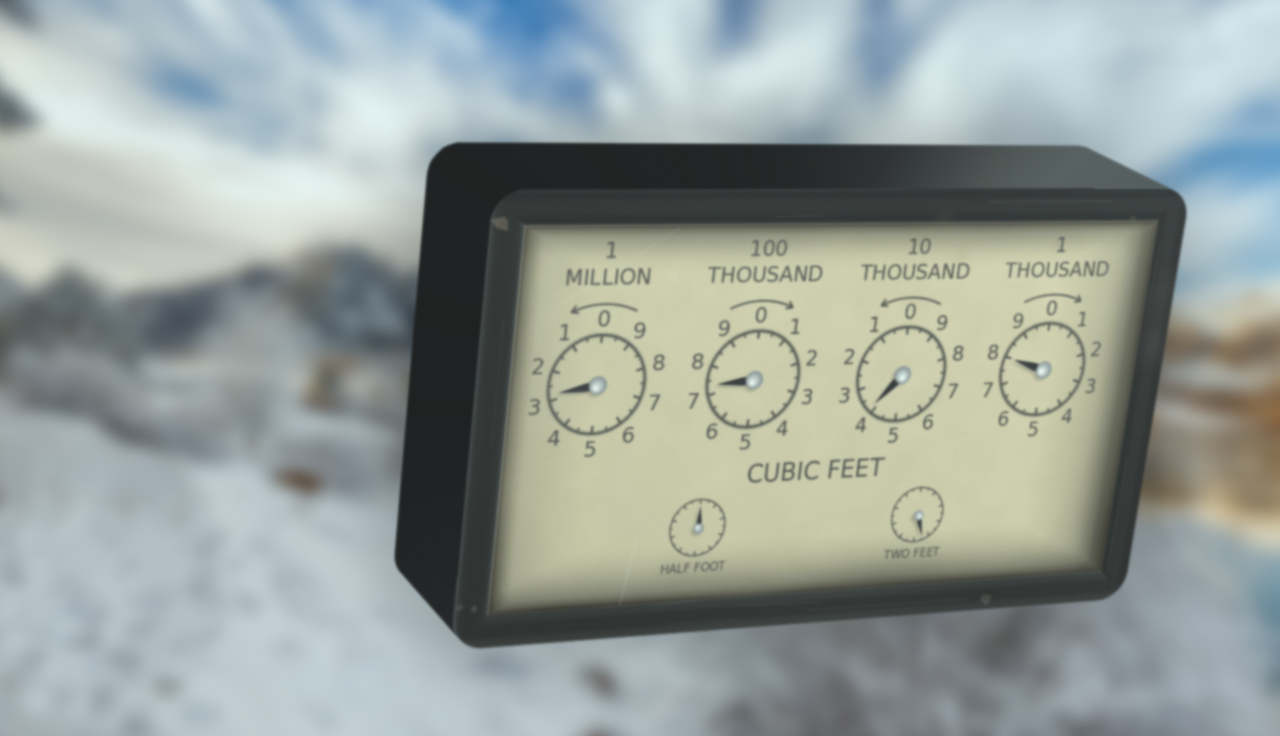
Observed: 273800 ft³
